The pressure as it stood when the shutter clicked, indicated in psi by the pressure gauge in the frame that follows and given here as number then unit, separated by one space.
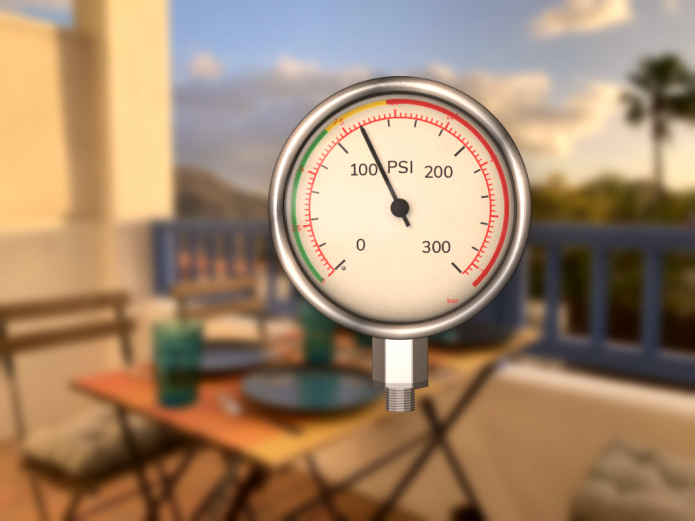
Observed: 120 psi
